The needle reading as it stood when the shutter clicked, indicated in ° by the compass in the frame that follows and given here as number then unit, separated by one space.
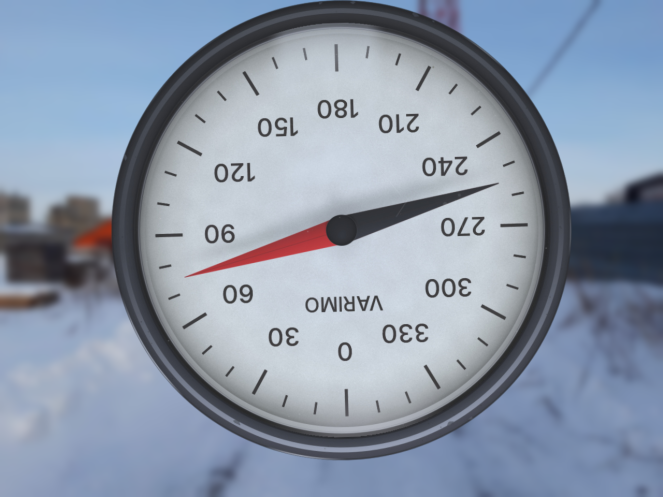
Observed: 75 °
